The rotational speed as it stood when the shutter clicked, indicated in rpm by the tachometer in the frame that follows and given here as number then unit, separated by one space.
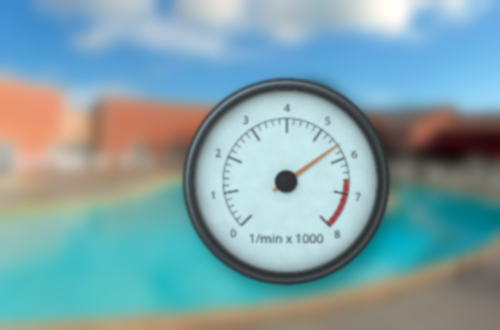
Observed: 5600 rpm
